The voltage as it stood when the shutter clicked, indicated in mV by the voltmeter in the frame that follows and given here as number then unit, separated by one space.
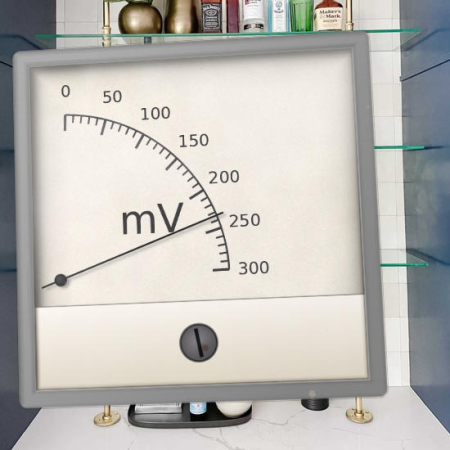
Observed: 235 mV
